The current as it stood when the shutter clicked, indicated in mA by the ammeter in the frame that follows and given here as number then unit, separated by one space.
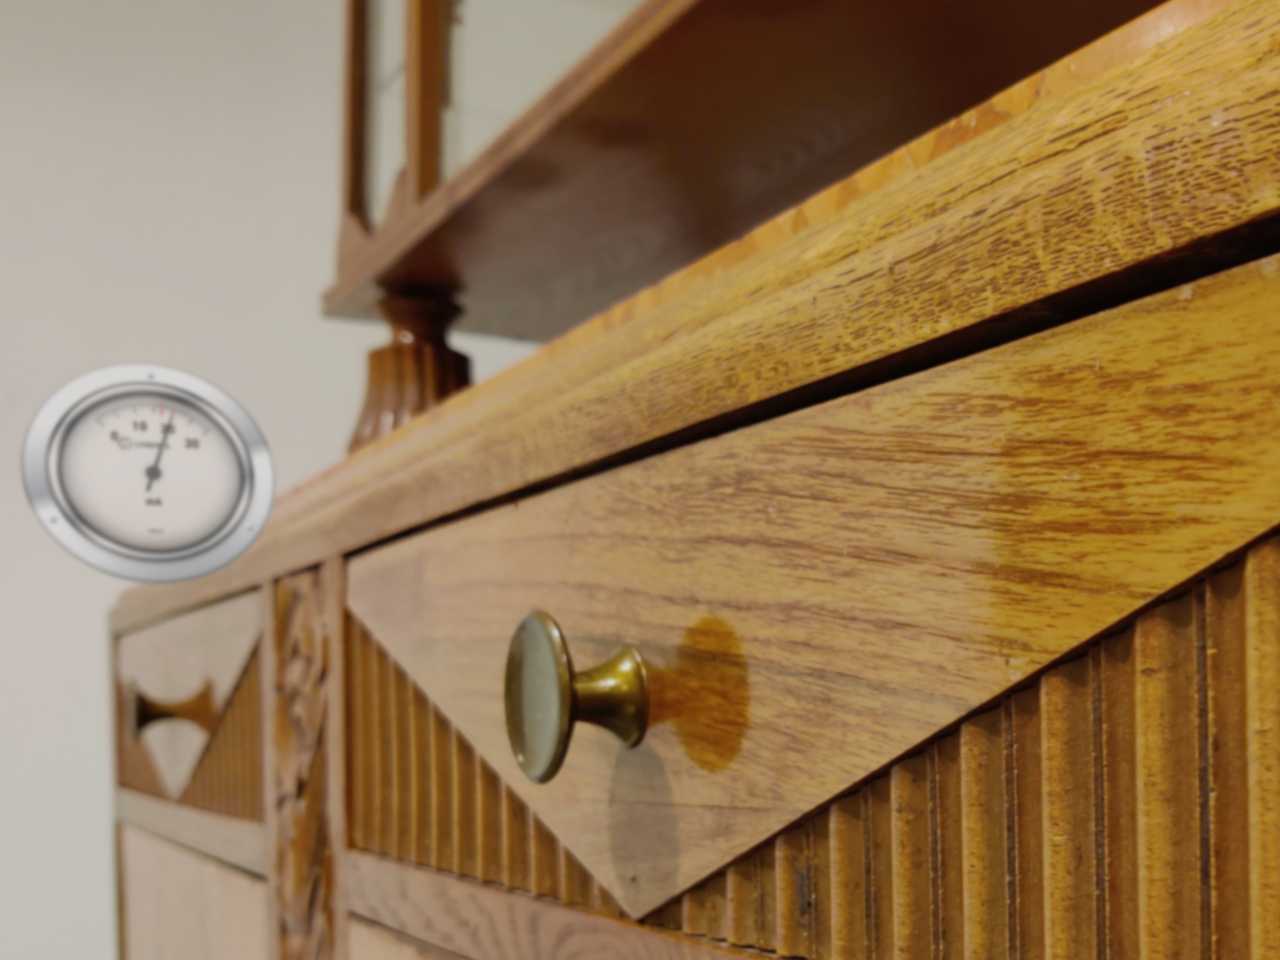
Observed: 20 mA
